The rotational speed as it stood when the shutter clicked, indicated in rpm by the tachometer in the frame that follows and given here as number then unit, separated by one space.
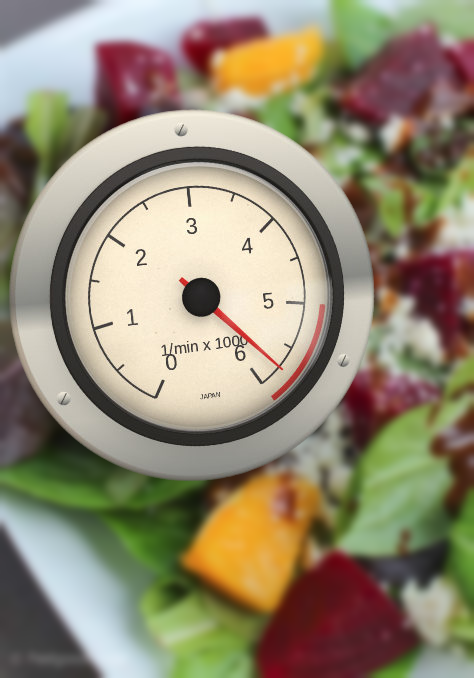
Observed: 5750 rpm
